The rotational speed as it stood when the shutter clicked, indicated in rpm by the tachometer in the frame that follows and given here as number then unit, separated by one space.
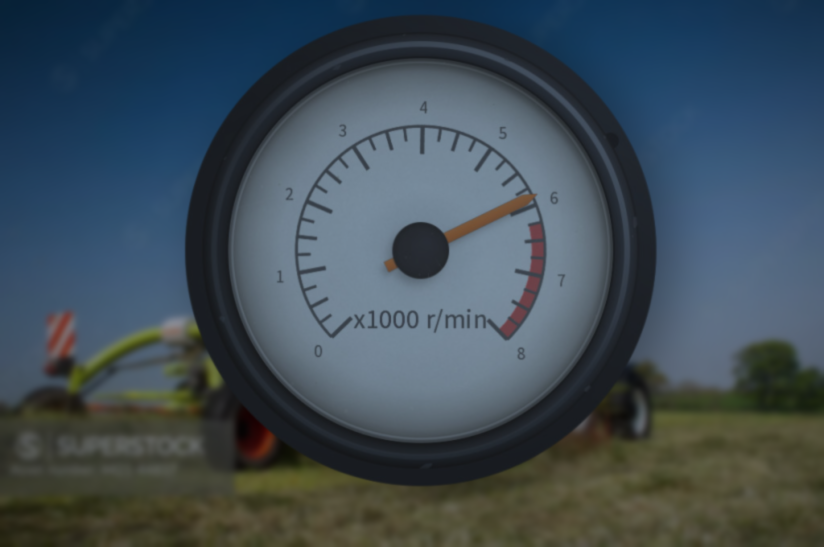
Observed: 5875 rpm
